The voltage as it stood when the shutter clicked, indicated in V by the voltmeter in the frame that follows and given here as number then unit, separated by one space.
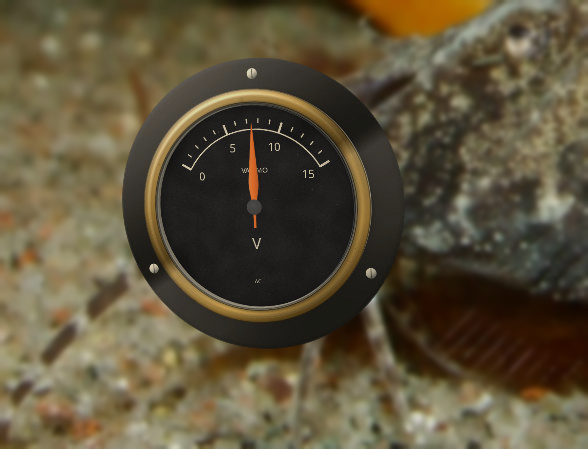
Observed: 7.5 V
